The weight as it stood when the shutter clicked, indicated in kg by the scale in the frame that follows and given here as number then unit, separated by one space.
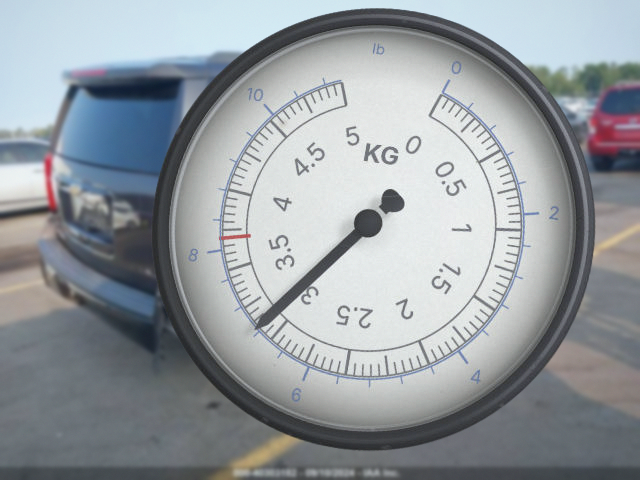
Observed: 3.1 kg
